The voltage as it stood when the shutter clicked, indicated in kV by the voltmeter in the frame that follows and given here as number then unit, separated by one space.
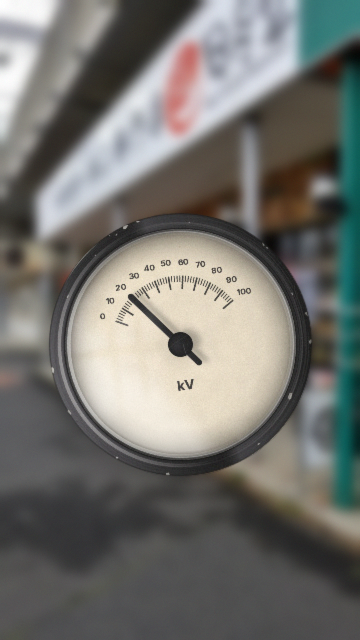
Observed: 20 kV
